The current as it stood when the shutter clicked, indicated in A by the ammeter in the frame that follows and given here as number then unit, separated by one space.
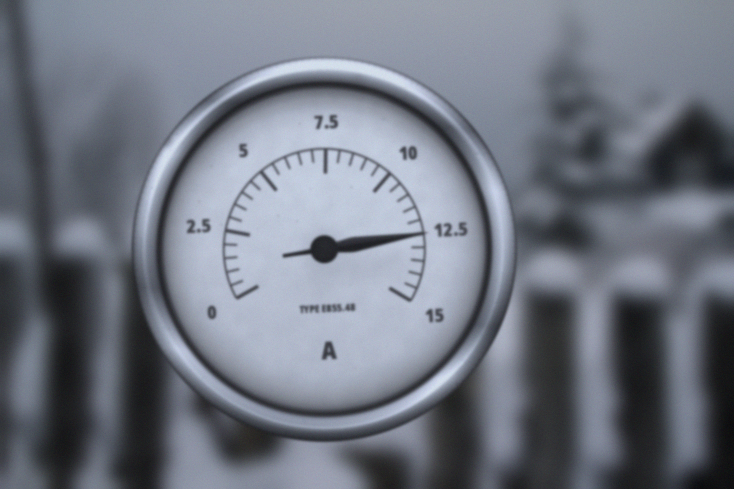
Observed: 12.5 A
